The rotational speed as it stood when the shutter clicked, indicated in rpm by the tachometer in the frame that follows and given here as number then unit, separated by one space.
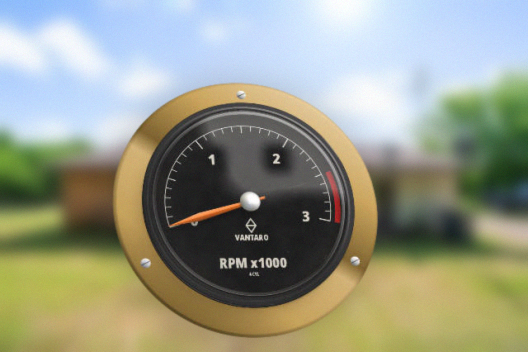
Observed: 0 rpm
